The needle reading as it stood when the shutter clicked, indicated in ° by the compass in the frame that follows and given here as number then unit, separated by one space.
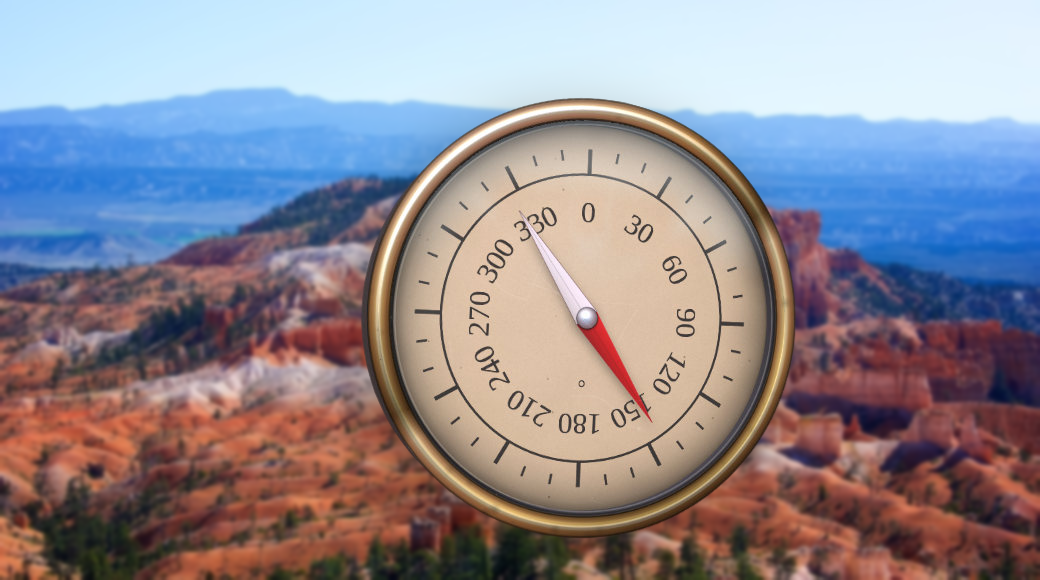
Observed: 145 °
